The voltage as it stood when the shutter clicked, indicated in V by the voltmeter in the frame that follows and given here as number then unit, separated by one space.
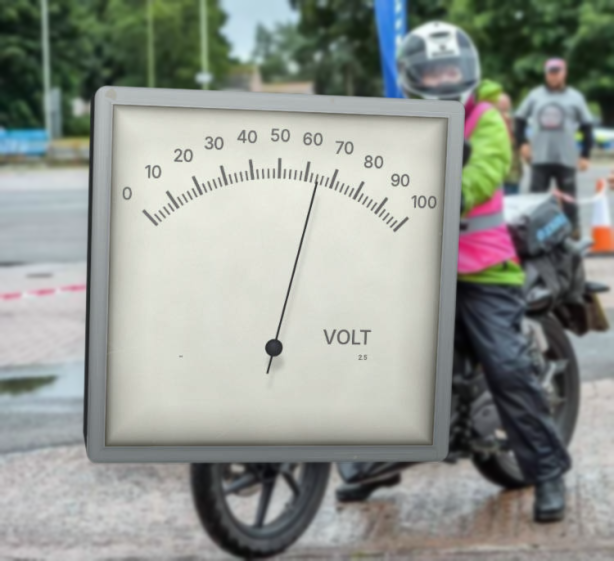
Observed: 64 V
